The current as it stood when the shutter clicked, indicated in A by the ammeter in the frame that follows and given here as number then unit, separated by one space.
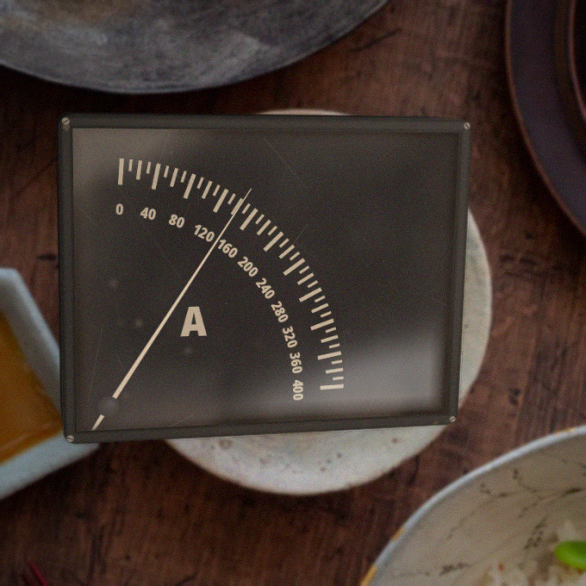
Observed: 140 A
